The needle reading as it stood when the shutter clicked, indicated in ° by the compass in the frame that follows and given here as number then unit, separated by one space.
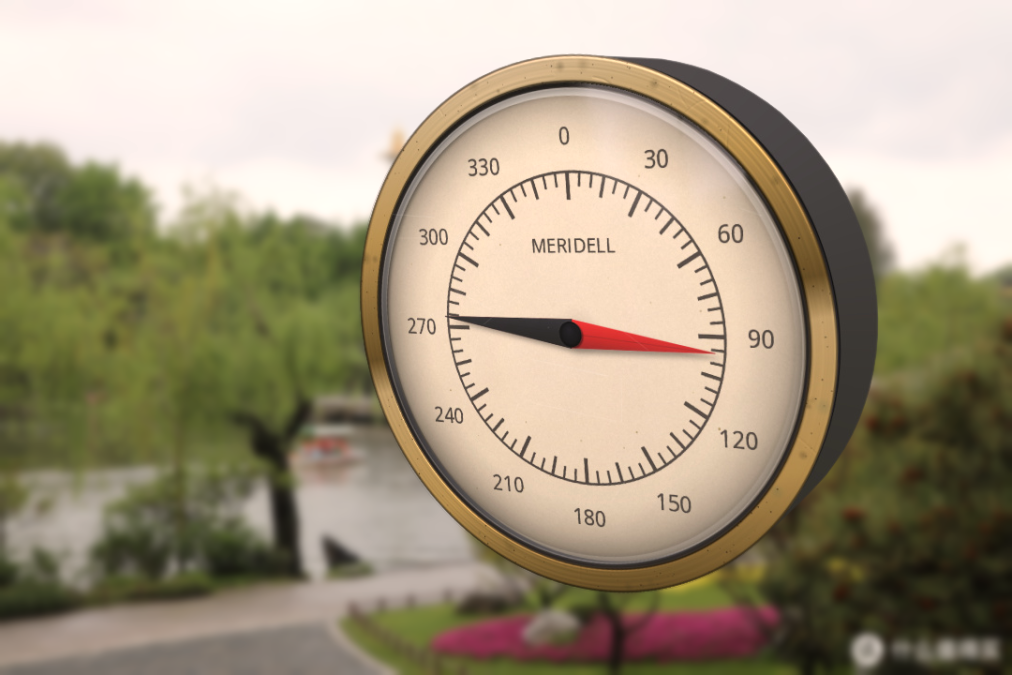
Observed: 95 °
